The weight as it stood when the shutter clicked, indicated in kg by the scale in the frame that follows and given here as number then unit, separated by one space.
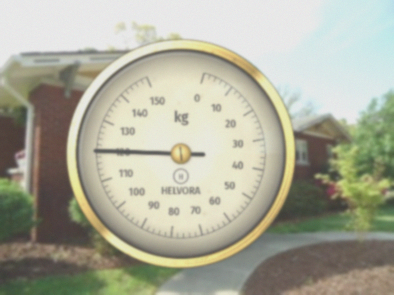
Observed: 120 kg
